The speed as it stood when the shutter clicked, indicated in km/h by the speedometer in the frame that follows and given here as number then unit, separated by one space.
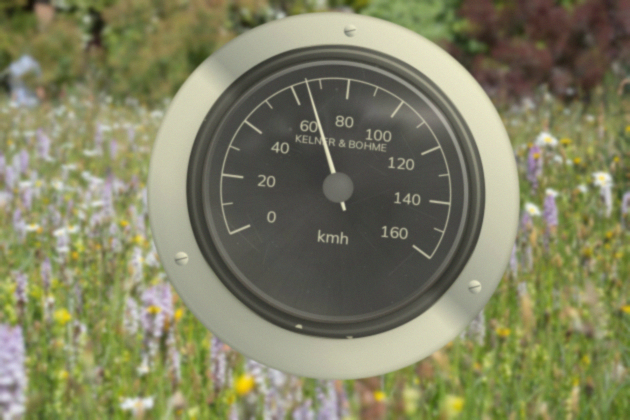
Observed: 65 km/h
